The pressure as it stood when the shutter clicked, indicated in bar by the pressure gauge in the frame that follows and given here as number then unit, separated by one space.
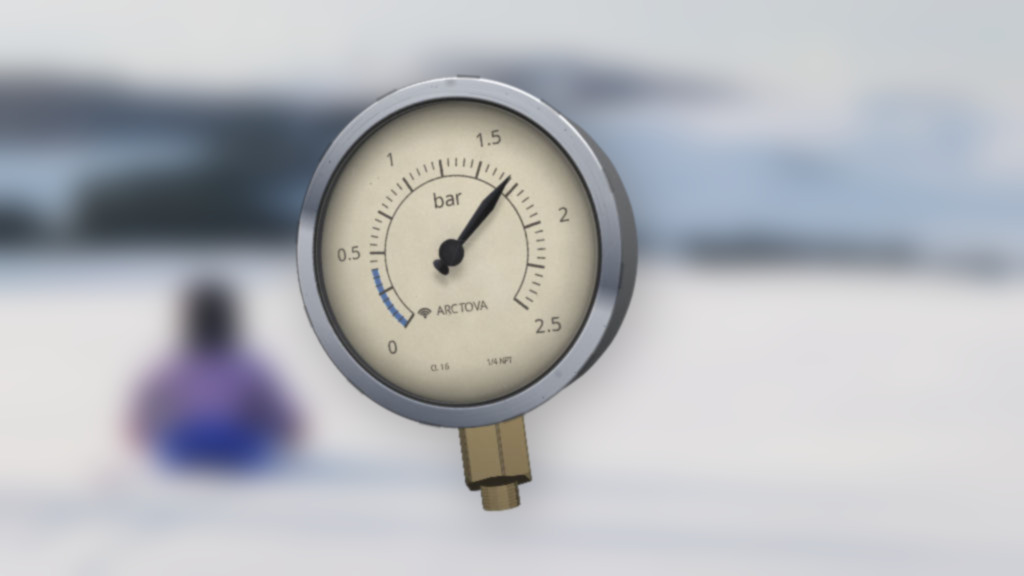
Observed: 1.7 bar
